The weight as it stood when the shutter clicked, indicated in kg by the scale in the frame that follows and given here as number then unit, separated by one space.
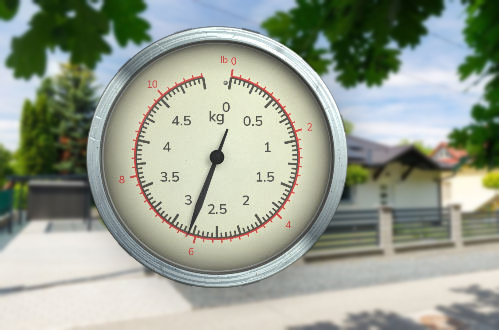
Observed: 2.8 kg
